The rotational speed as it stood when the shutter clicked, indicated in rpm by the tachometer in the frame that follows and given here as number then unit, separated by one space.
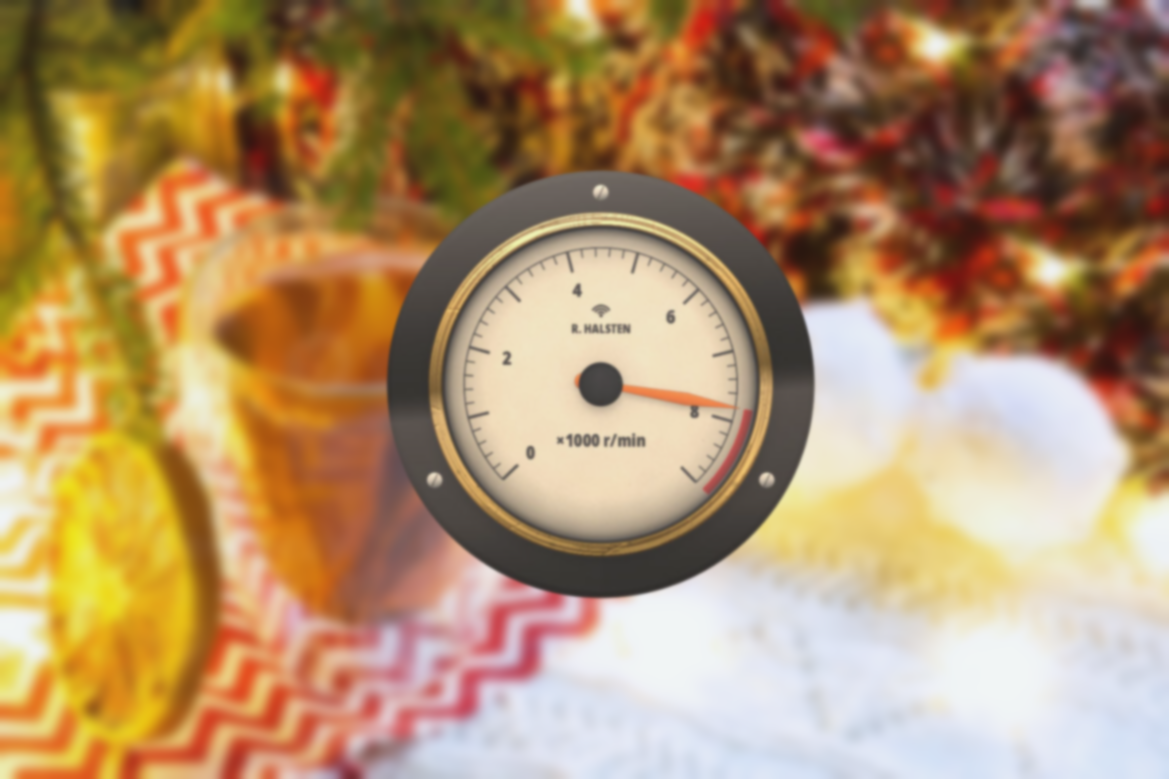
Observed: 7800 rpm
